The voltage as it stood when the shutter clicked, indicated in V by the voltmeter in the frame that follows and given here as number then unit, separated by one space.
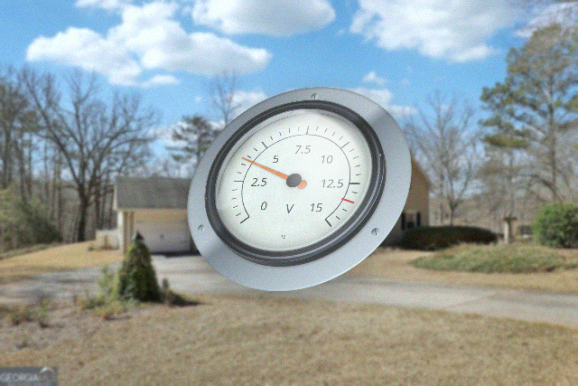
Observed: 3.75 V
